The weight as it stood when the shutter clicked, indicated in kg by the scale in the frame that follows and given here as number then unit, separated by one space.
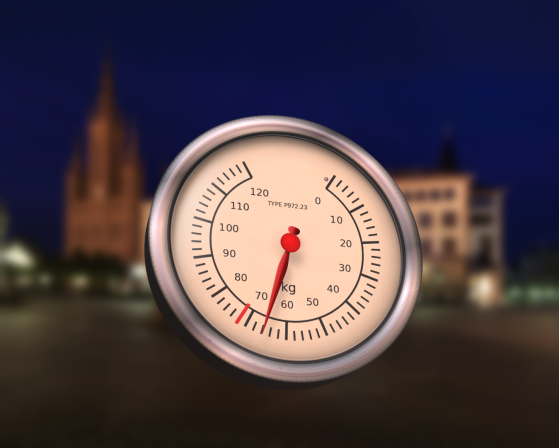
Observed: 66 kg
